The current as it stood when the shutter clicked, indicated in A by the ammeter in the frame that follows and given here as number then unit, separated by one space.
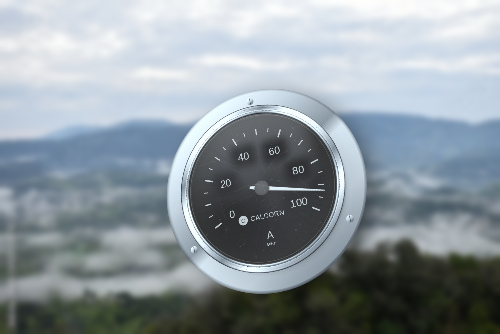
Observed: 92.5 A
